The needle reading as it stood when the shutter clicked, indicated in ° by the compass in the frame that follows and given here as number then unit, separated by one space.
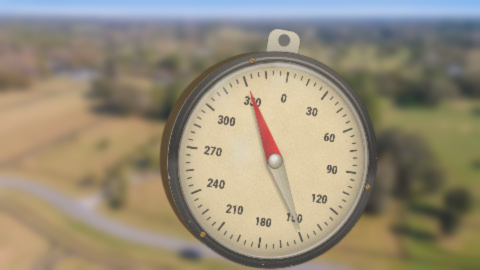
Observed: 330 °
